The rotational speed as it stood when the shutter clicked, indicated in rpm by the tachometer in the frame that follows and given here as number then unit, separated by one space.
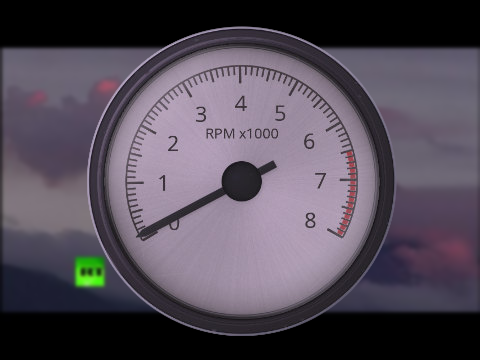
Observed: 100 rpm
